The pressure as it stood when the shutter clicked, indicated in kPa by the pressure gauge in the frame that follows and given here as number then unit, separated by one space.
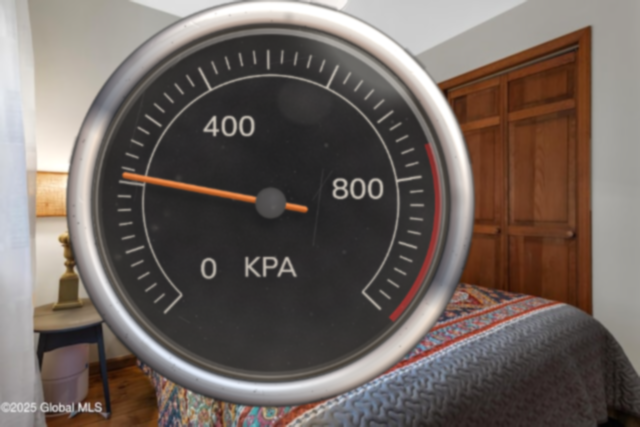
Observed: 210 kPa
